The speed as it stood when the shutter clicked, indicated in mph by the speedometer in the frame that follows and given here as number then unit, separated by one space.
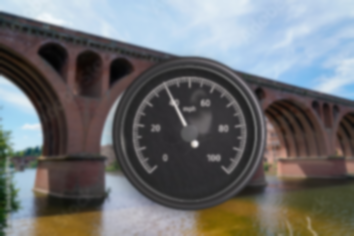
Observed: 40 mph
